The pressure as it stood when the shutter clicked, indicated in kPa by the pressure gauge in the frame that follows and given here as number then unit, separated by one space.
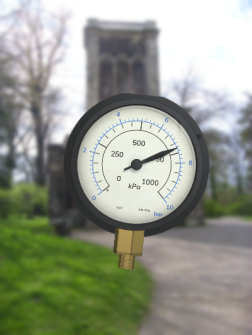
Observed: 725 kPa
